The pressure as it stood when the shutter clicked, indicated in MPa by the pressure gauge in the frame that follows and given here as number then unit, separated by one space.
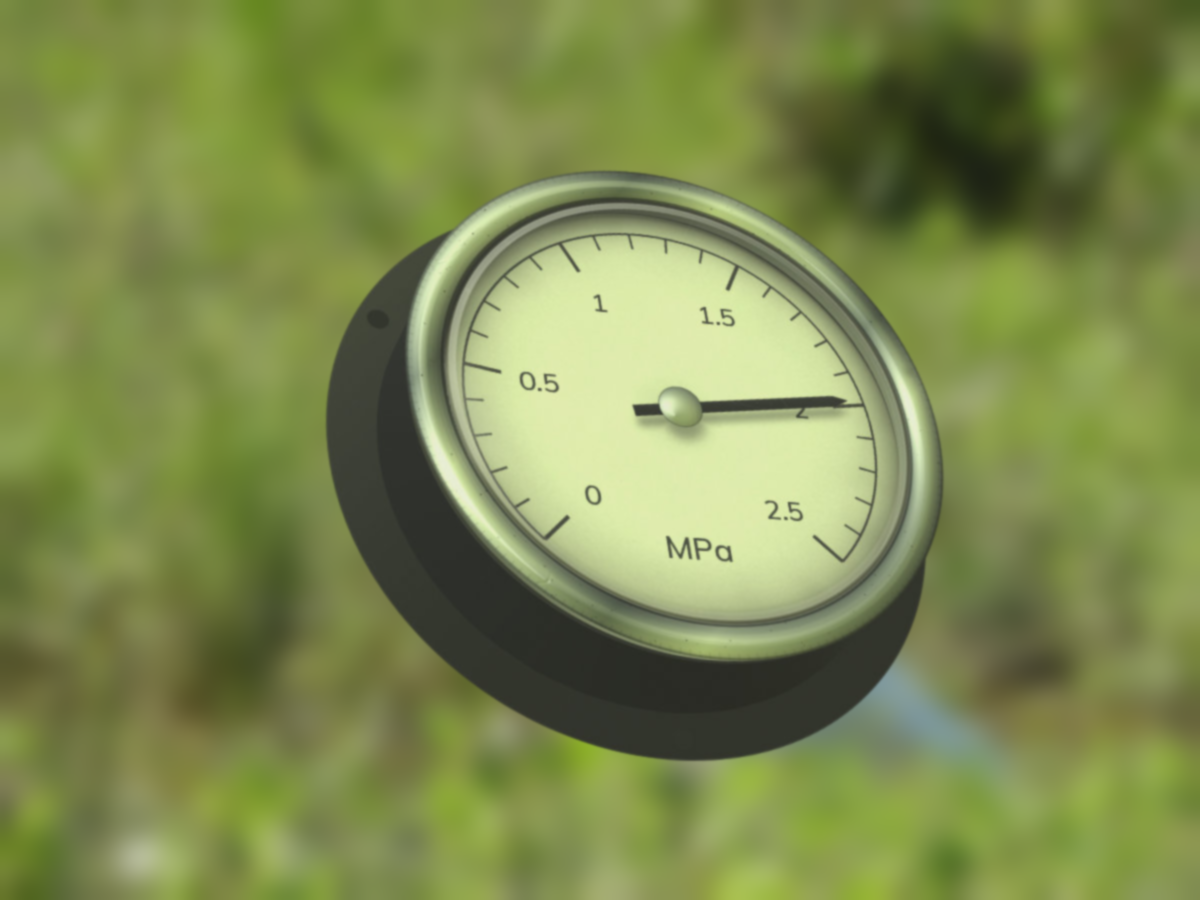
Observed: 2 MPa
